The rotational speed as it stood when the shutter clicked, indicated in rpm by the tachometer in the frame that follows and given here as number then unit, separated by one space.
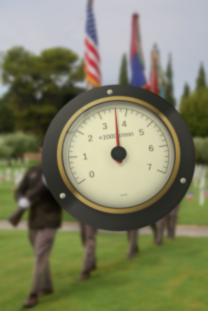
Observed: 3600 rpm
